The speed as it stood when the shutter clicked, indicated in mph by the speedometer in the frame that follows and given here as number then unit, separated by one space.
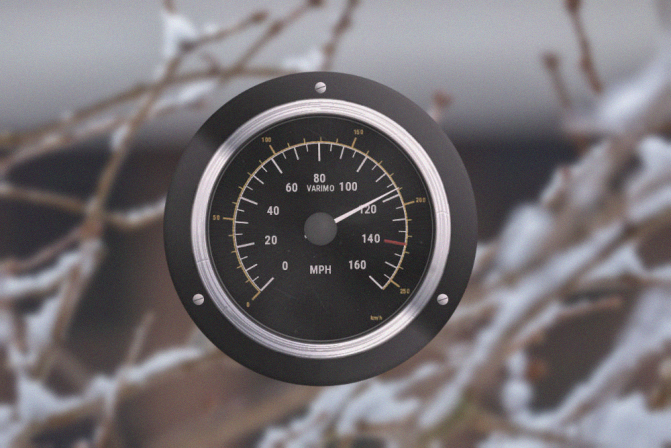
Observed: 117.5 mph
